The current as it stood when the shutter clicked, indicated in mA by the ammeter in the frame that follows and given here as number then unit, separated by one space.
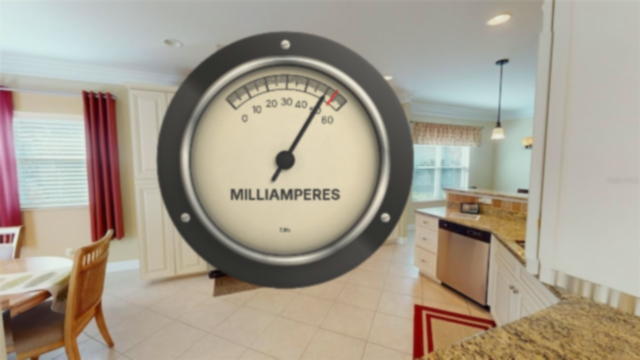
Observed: 50 mA
